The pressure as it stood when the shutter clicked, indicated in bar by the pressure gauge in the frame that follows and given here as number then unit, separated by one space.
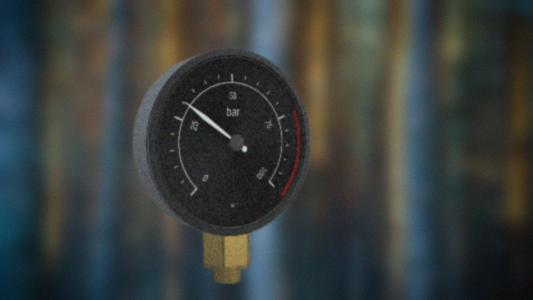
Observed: 30 bar
